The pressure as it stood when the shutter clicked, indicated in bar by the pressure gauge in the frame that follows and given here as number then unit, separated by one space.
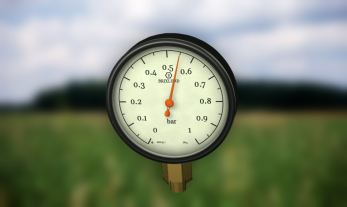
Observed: 0.55 bar
